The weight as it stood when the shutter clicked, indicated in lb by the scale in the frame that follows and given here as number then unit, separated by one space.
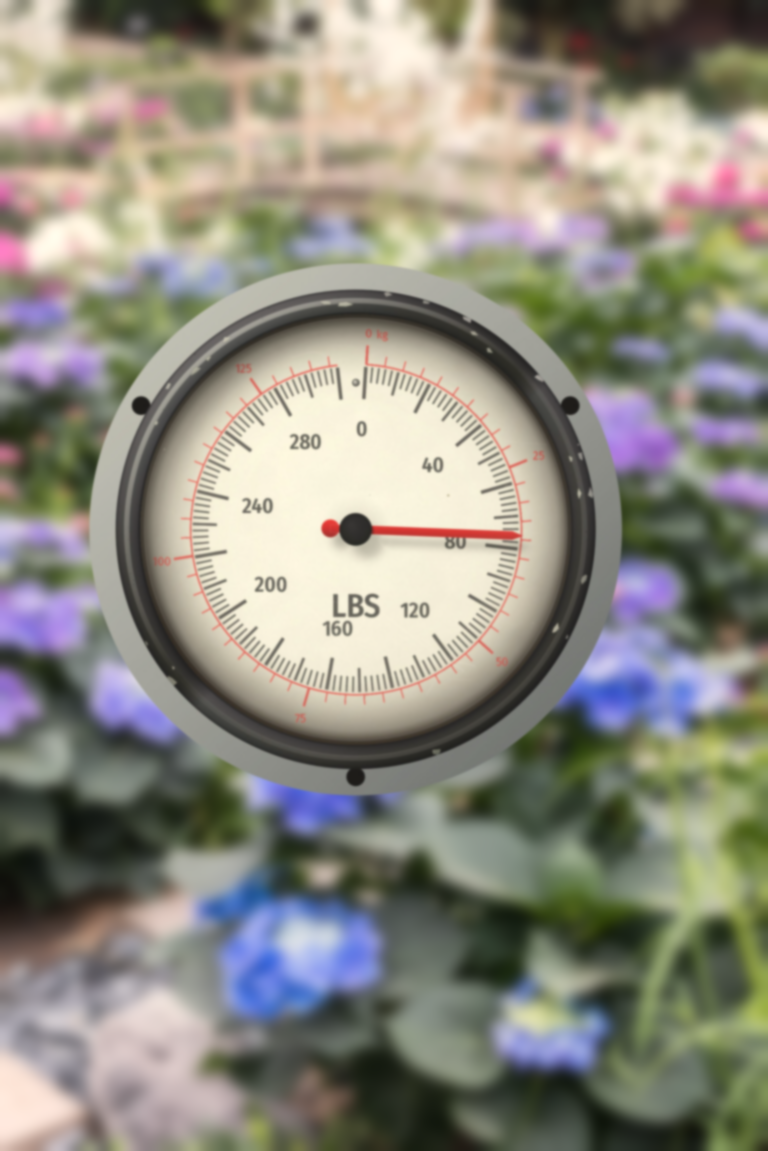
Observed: 76 lb
